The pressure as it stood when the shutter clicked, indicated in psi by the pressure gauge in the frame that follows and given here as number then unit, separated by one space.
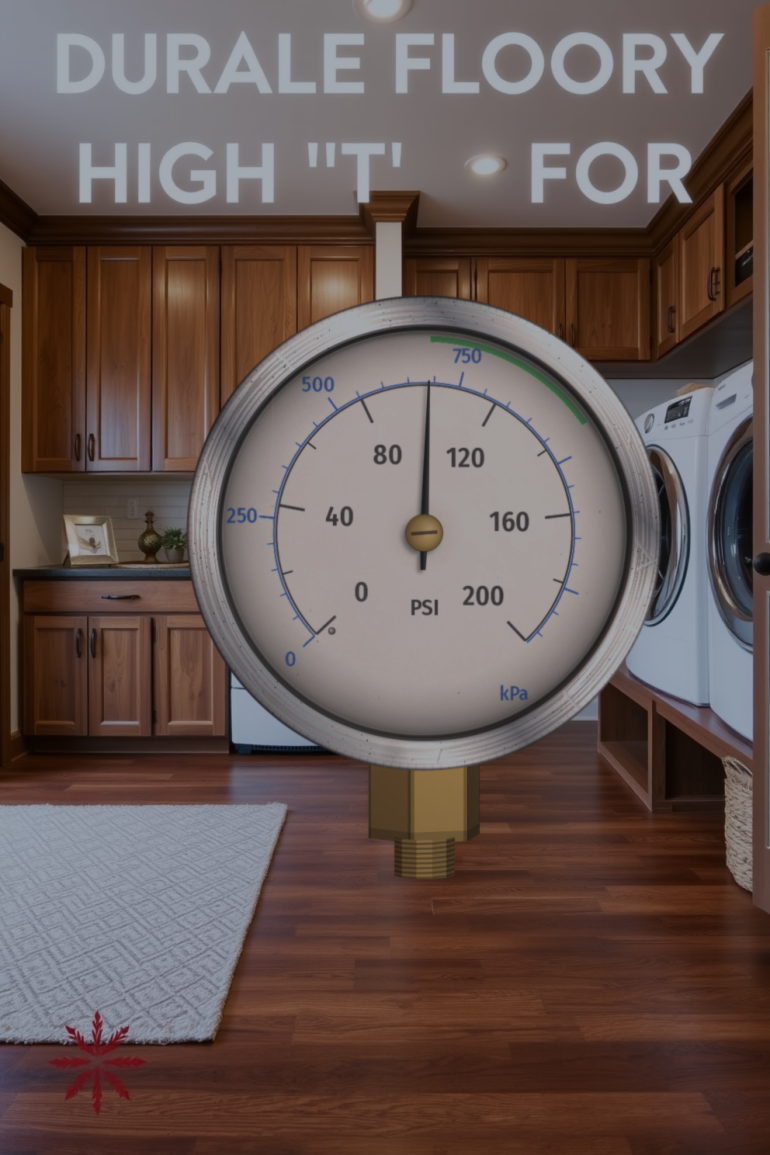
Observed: 100 psi
